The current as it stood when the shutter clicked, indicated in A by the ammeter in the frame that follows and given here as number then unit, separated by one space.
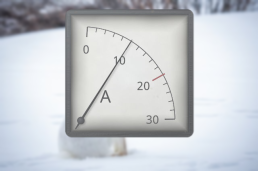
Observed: 10 A
